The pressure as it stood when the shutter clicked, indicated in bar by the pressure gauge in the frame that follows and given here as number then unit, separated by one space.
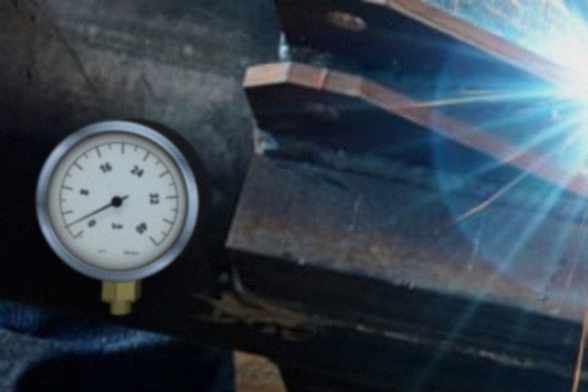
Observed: 2 bar
